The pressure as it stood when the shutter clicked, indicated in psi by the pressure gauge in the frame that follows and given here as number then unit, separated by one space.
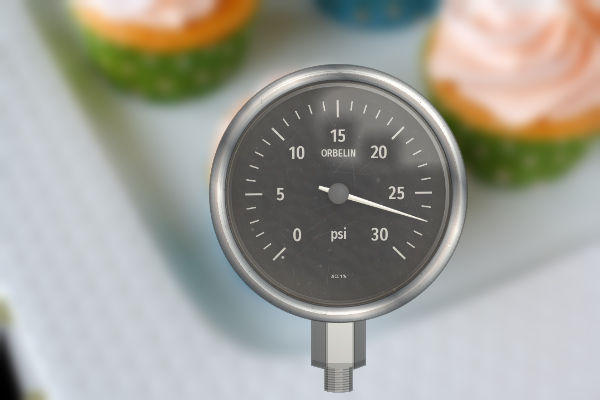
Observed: 27 psi
